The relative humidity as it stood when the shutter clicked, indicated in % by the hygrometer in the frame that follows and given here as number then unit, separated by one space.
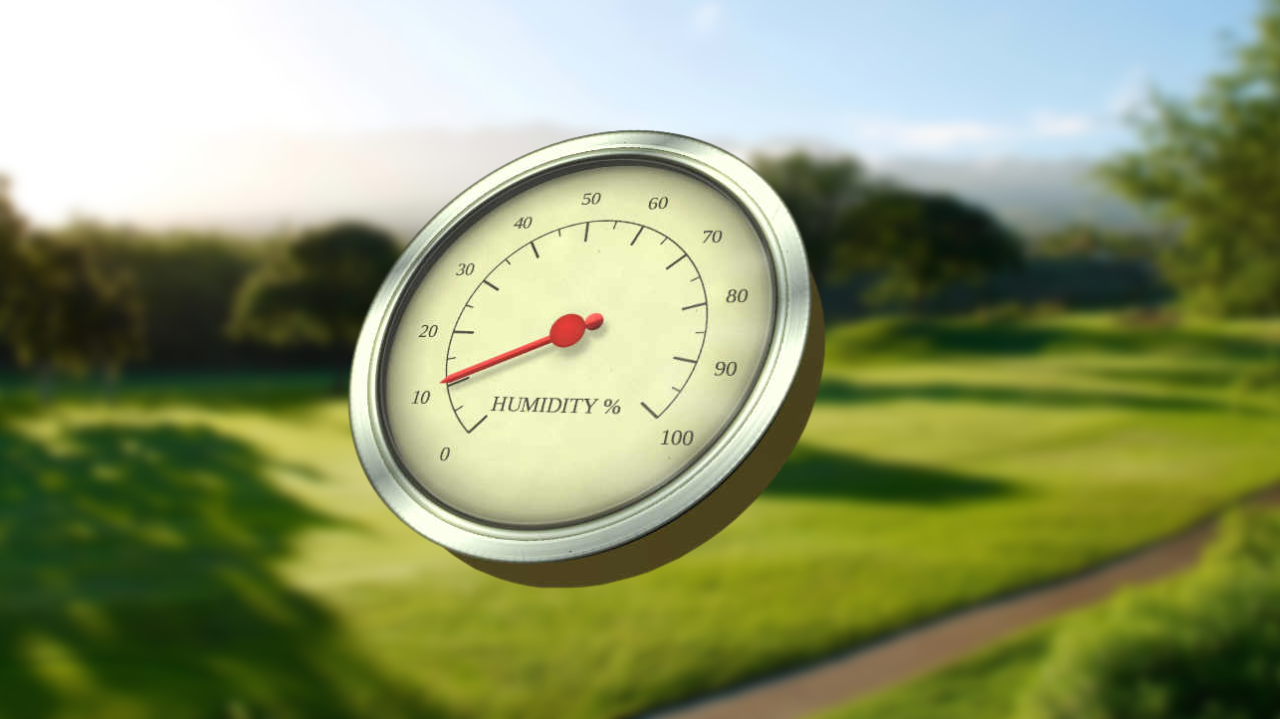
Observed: 10 %
